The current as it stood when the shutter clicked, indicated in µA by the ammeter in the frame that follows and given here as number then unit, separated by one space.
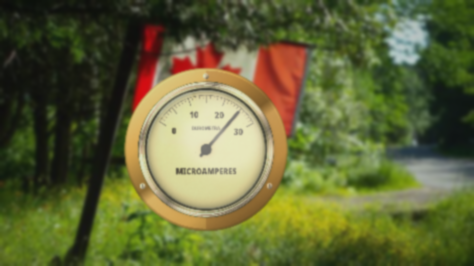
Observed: 25 µA
